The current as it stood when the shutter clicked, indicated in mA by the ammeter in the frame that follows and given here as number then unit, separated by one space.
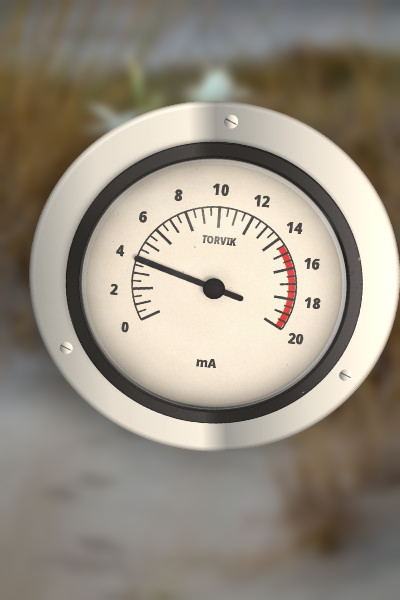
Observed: 4 mA
